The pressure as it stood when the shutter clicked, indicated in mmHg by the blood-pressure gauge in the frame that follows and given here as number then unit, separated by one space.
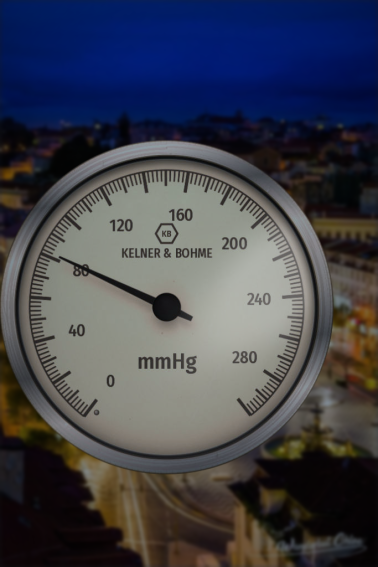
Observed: 82 mmHg
